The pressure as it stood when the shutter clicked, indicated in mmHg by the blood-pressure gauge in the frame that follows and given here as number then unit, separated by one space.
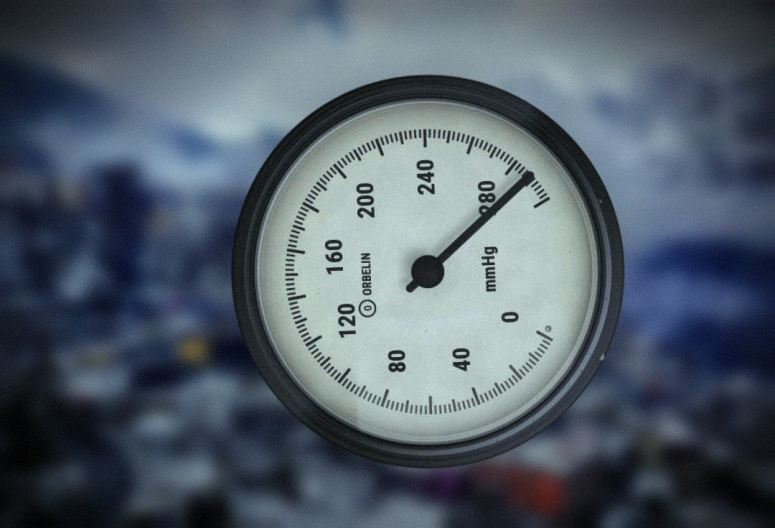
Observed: 288 mmHg
